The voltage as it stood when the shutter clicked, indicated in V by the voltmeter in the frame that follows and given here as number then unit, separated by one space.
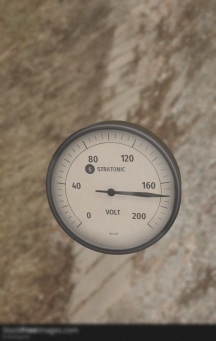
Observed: 170 V
